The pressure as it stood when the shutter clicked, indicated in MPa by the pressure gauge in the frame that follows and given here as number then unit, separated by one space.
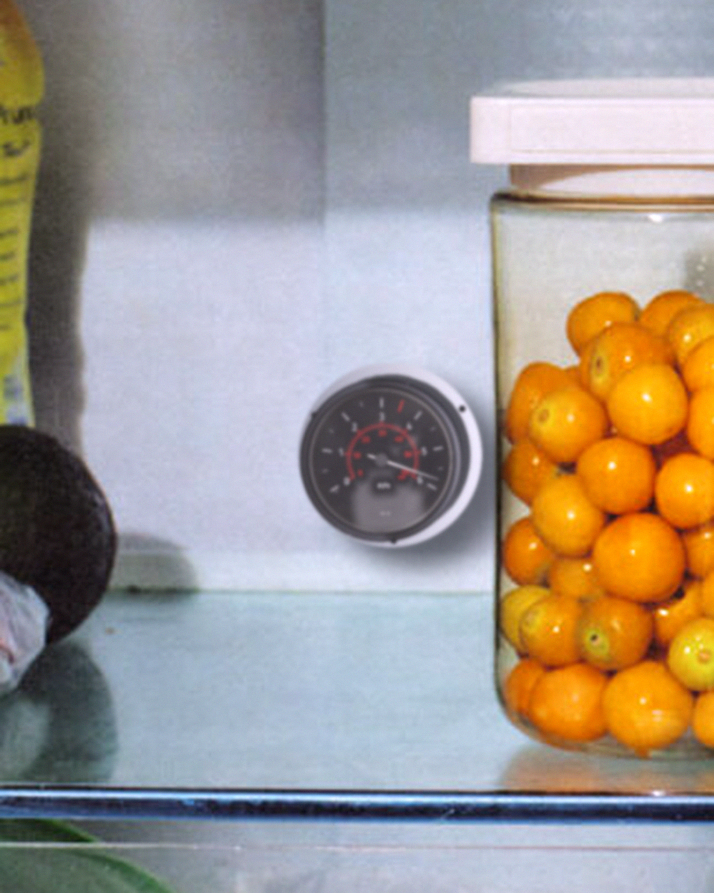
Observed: 5.75 MPa
